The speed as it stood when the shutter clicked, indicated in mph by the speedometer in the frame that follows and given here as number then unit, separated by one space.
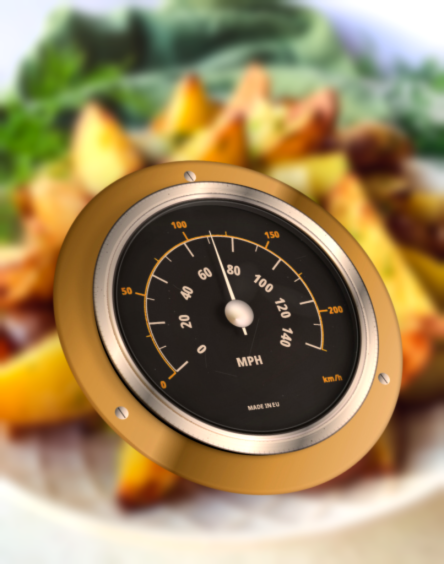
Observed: 70 mph
